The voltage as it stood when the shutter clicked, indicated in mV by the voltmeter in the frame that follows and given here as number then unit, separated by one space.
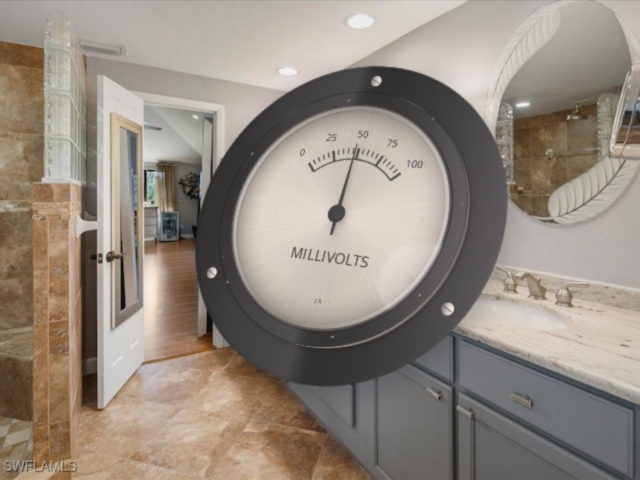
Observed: 50 mV
